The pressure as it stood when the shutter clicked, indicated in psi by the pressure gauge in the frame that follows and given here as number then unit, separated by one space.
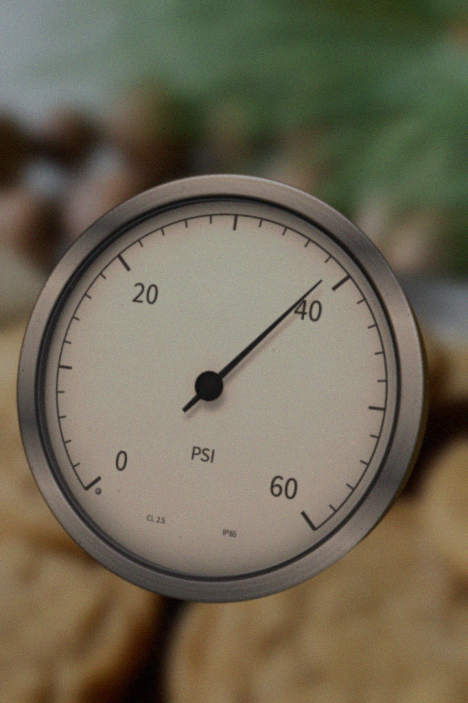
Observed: 39 psi
